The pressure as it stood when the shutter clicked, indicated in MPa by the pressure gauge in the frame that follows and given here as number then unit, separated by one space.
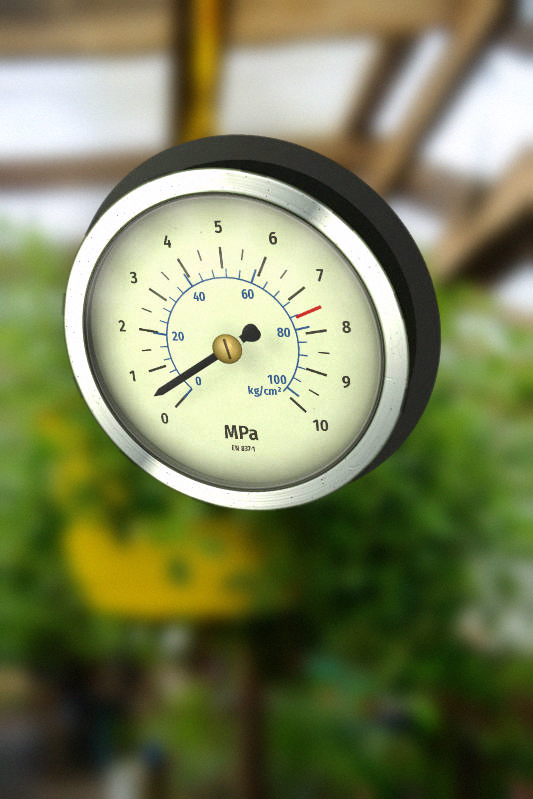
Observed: 0.5 MPa
